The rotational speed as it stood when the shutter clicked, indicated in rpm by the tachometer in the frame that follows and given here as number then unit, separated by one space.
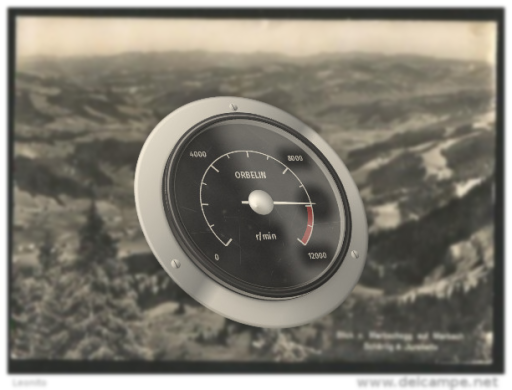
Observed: 10000 rpm
